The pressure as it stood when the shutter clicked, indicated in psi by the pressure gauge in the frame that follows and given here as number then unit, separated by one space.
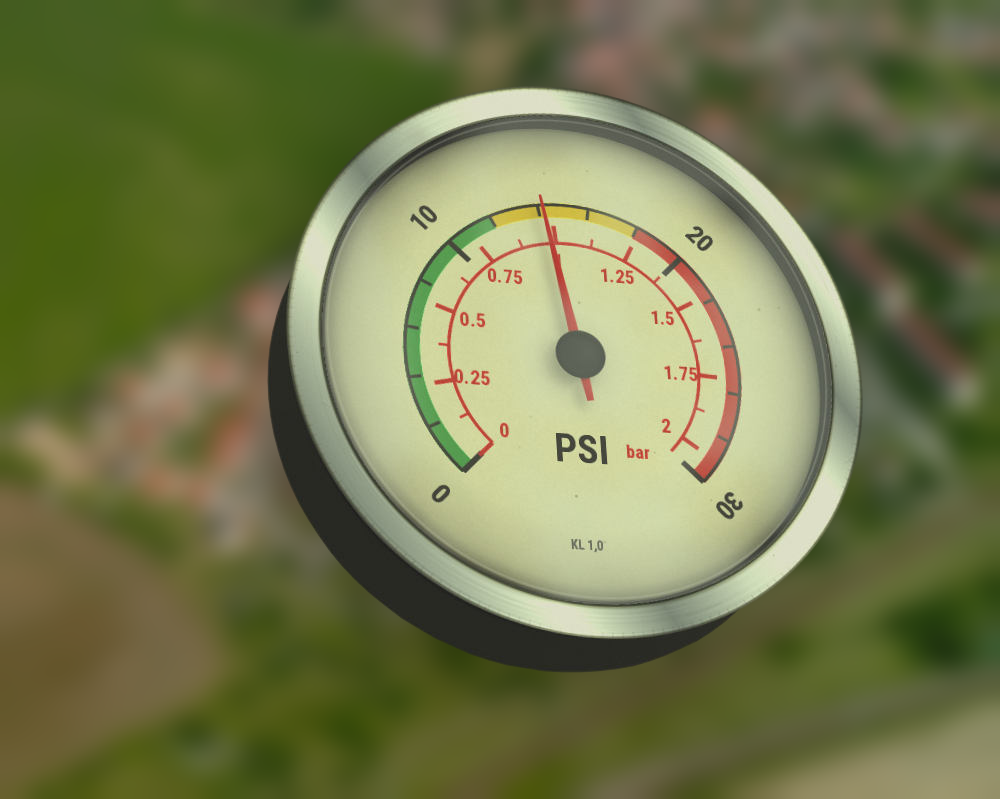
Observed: 14 psi
